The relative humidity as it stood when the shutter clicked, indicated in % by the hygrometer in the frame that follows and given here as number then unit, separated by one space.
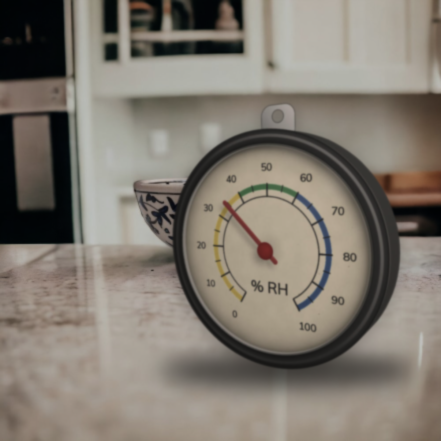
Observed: 35 %
